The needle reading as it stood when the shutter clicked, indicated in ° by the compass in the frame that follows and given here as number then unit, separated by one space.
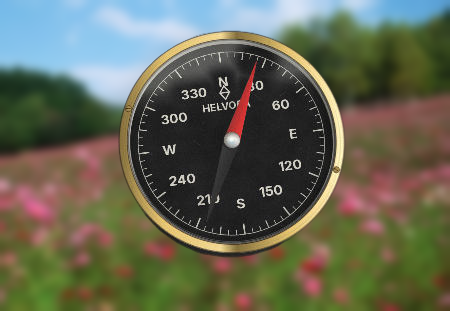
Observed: 25 °
